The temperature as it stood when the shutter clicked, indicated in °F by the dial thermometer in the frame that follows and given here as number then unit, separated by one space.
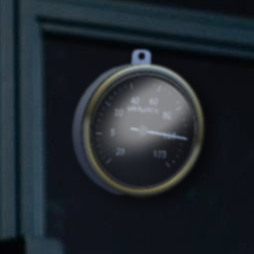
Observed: 100 °F
